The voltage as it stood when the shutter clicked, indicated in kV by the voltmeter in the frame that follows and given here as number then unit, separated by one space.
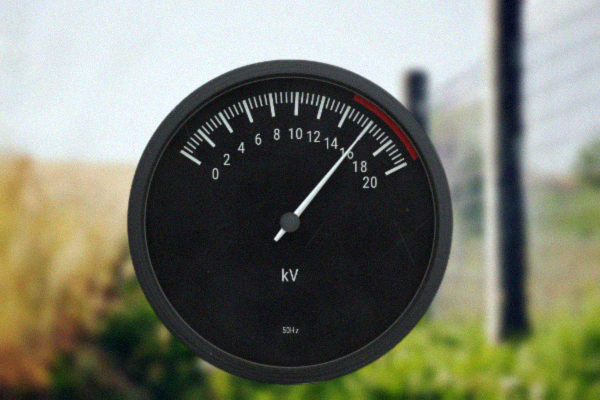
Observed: 16 kV
